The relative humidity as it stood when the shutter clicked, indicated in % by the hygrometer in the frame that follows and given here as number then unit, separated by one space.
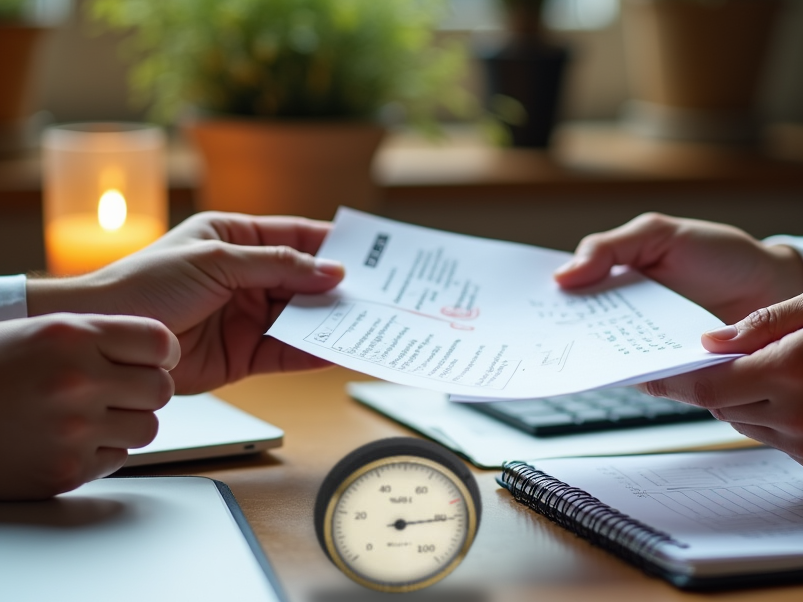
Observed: 80 %
